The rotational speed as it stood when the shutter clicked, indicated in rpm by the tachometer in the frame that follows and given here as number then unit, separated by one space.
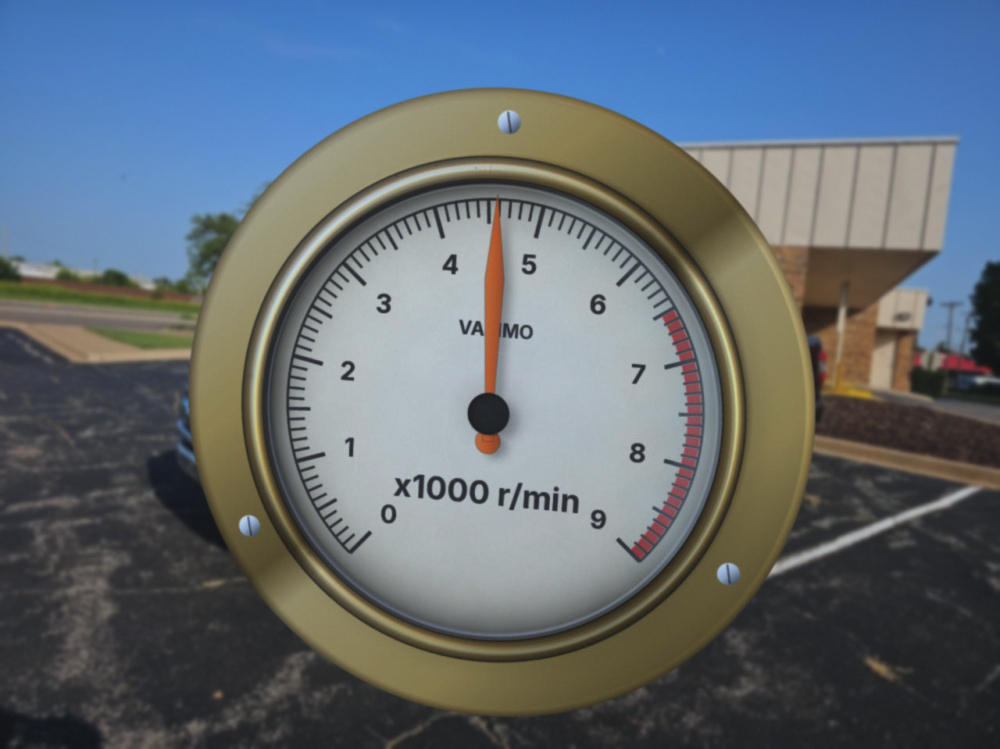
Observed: 4600 rpm
